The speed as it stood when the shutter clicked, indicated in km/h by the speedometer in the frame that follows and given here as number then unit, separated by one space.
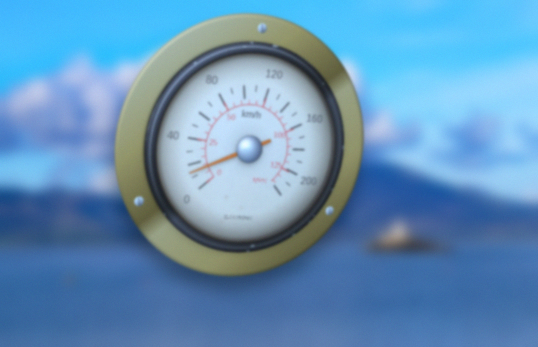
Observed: 15 km/h
